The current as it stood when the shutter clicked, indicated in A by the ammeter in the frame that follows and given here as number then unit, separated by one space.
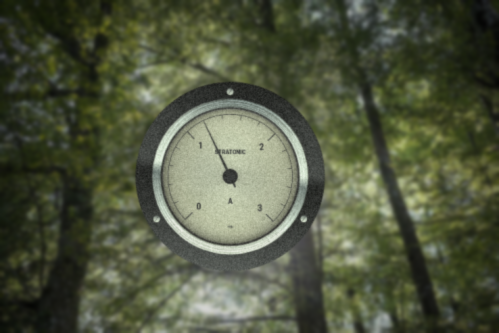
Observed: 1.2 A
